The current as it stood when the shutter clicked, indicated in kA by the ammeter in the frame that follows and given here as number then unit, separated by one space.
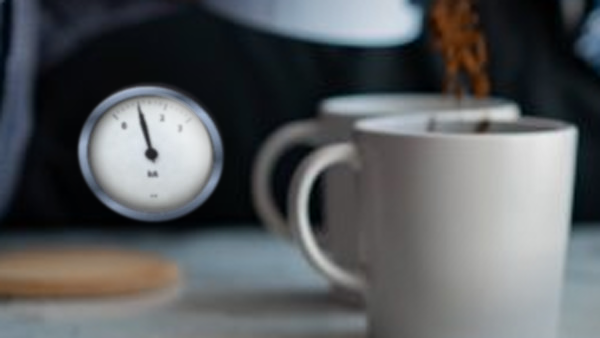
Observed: 1 kA
